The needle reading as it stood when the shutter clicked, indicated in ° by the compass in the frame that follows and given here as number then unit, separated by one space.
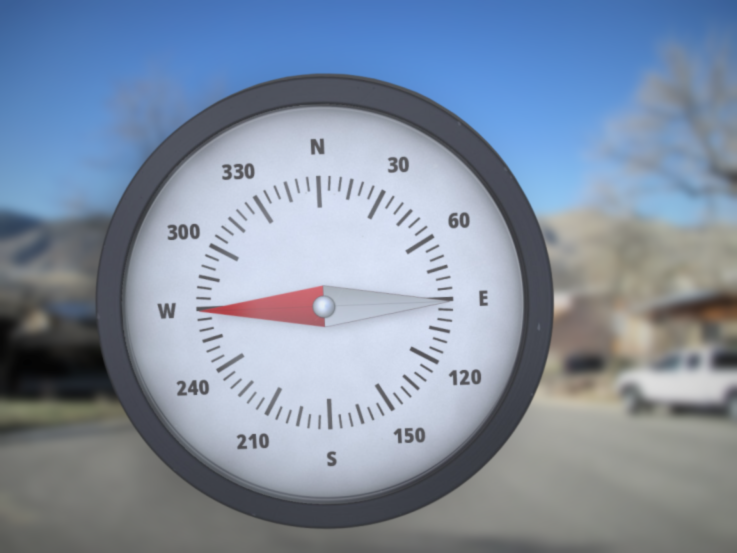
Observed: 270 °
